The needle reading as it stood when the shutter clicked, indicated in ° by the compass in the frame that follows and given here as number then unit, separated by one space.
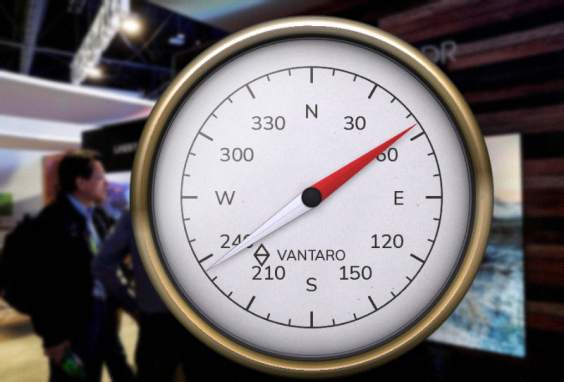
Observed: 55 °
